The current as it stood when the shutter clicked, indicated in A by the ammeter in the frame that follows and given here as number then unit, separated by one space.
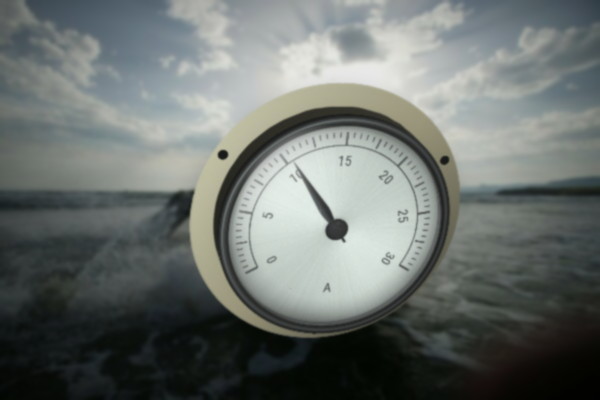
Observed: 10.5 A
